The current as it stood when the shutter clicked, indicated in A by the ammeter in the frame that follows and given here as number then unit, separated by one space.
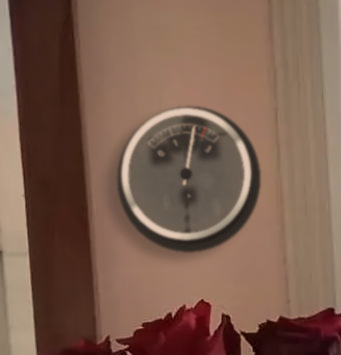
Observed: 2 A
